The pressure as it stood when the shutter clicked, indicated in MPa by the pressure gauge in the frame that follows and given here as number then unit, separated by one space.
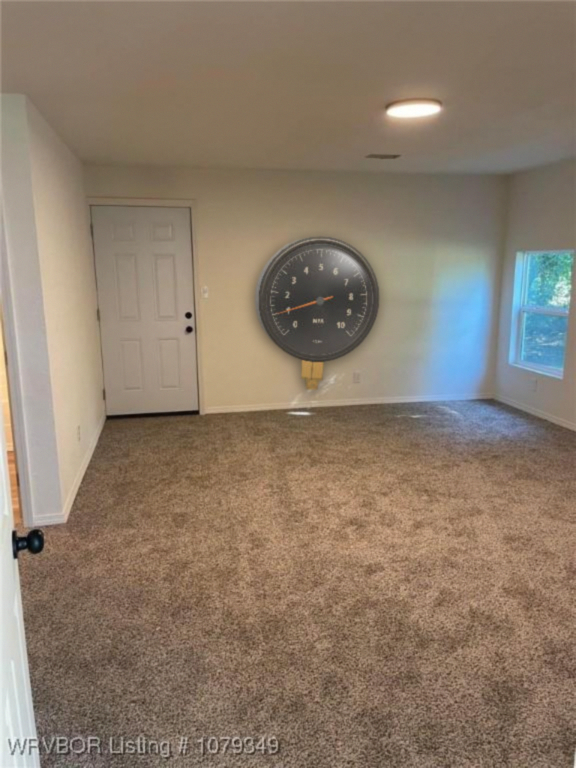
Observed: 1 MPa
